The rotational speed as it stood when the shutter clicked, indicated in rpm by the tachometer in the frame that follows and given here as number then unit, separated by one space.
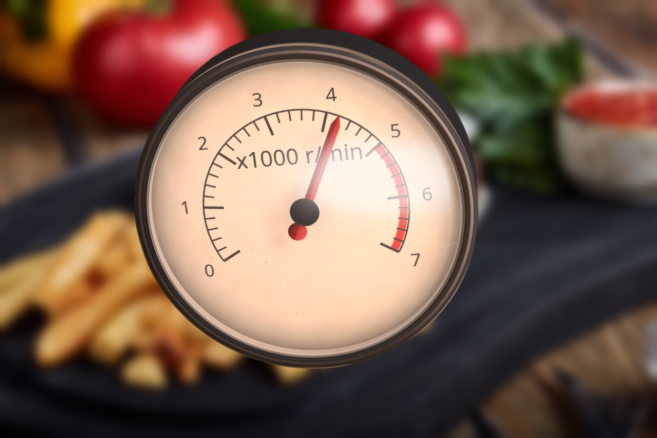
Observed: 4200 rpm
